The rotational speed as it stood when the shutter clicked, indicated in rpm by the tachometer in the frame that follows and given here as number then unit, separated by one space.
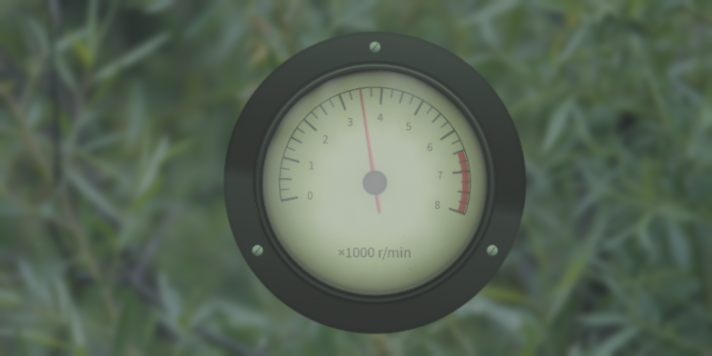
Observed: 3500 rpm
